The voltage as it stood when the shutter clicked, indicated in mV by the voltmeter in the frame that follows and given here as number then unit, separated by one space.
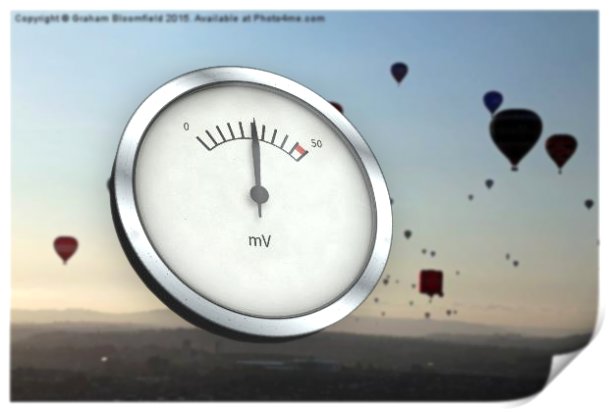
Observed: 25 mV
